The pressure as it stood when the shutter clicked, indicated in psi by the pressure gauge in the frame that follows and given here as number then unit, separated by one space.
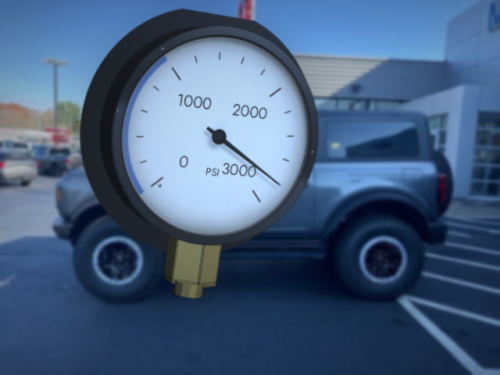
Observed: 2800 psi
